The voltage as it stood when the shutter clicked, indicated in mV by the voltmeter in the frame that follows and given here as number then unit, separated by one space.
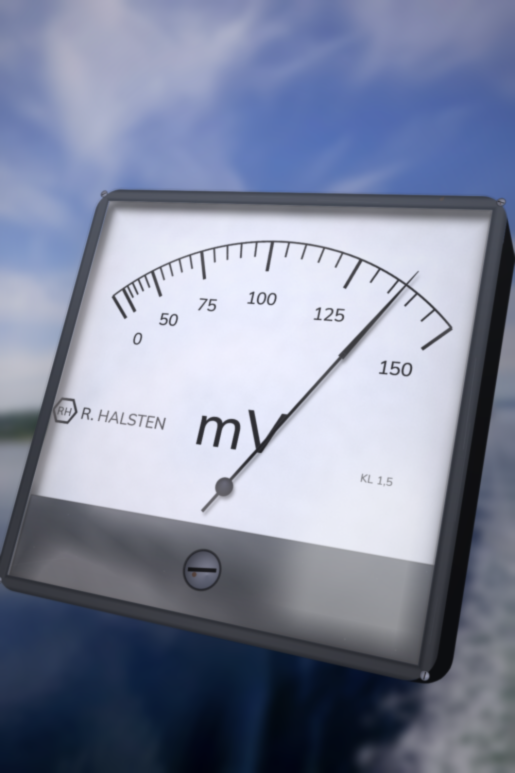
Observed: 137.5 mV
